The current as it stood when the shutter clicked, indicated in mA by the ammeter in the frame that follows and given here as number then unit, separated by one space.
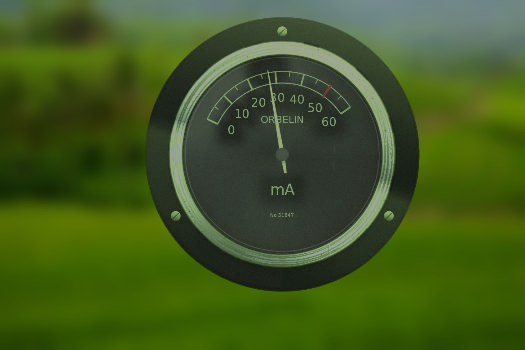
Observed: 27.5 mA
